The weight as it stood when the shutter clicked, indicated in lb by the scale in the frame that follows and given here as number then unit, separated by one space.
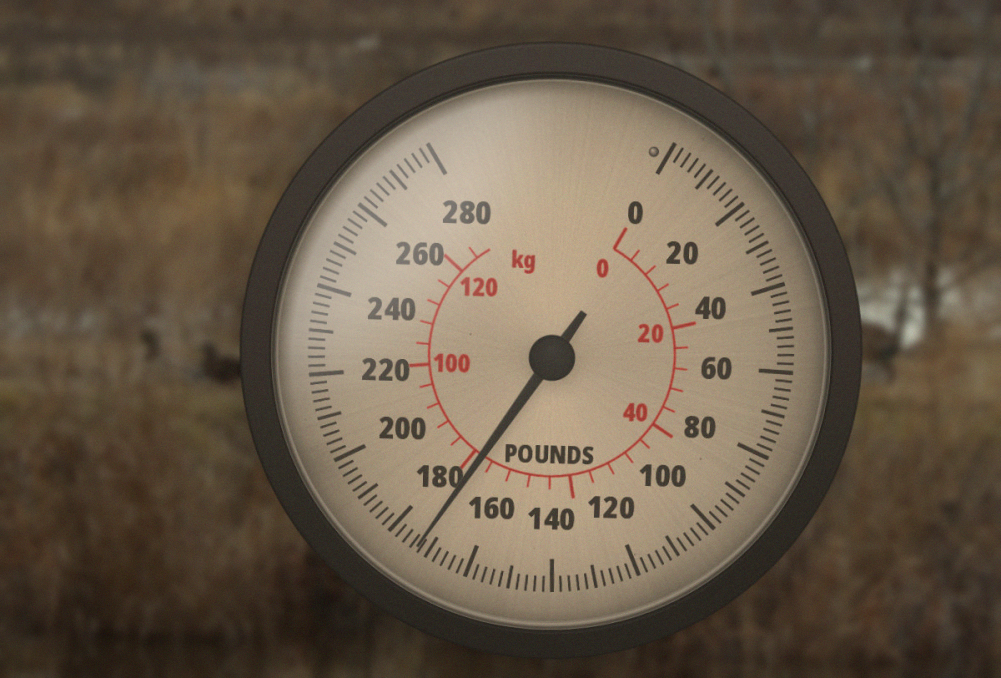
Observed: 173 lb
